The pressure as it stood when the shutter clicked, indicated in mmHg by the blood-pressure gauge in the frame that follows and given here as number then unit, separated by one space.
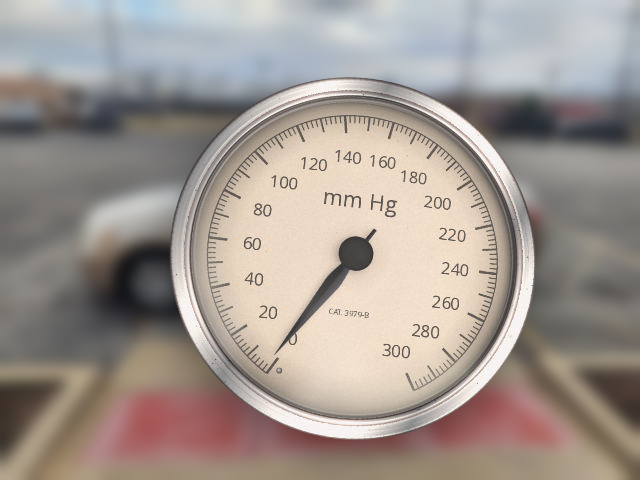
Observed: 2 mmHg
